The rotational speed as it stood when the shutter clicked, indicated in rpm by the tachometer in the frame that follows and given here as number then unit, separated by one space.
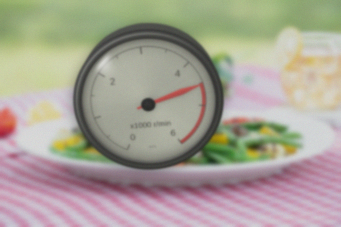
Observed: 4500 rpm
